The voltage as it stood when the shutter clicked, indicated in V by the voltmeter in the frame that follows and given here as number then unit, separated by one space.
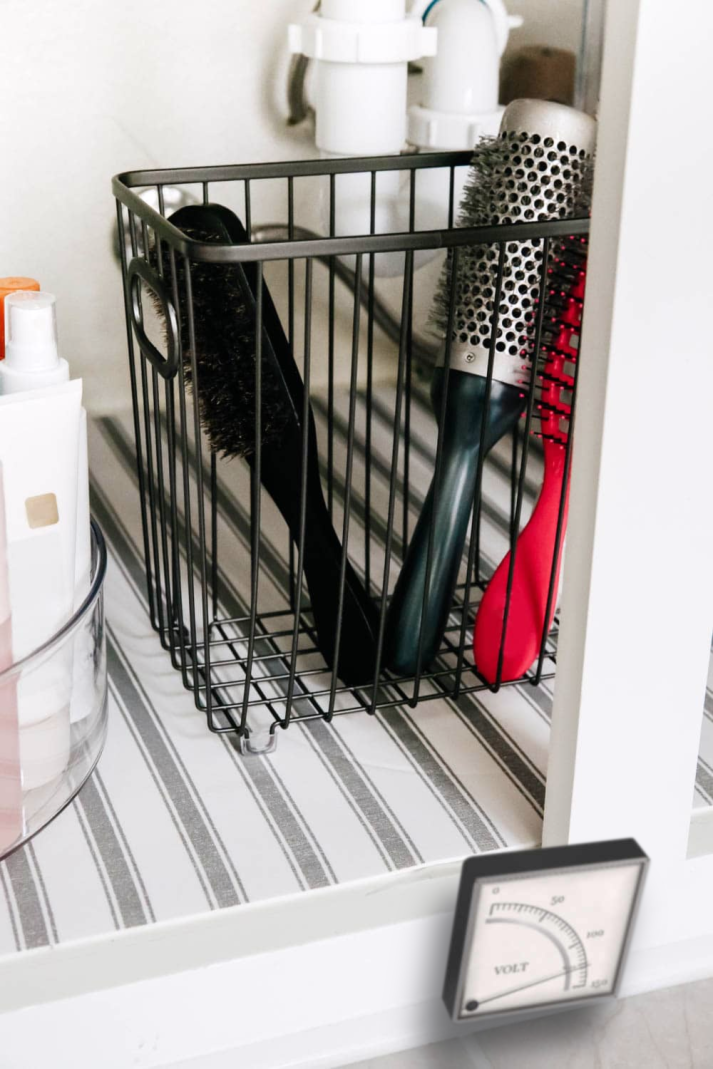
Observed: 125 V
